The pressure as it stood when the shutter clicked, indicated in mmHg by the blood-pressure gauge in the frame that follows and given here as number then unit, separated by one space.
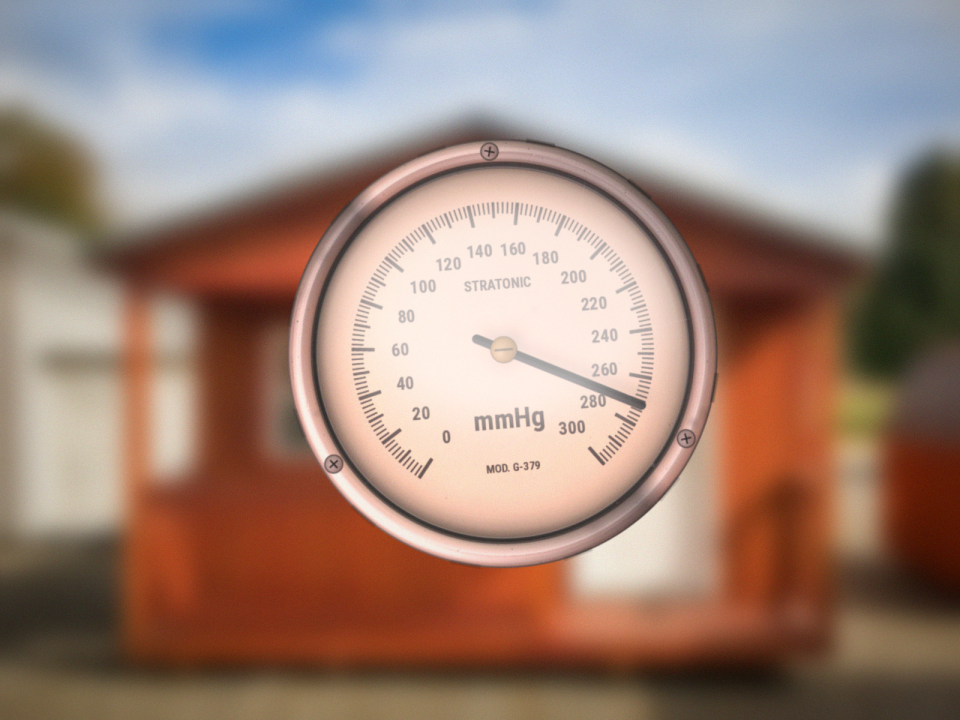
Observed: 272 mmHg
